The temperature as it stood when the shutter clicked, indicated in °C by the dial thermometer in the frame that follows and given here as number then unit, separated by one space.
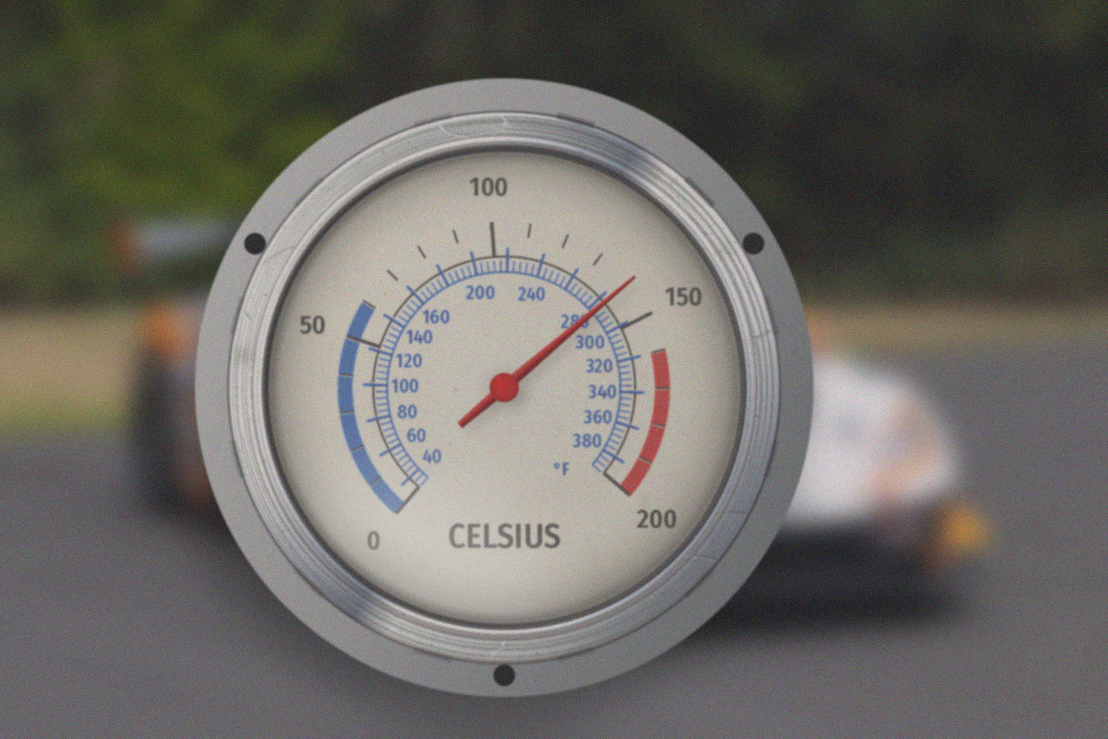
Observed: 140 °C
